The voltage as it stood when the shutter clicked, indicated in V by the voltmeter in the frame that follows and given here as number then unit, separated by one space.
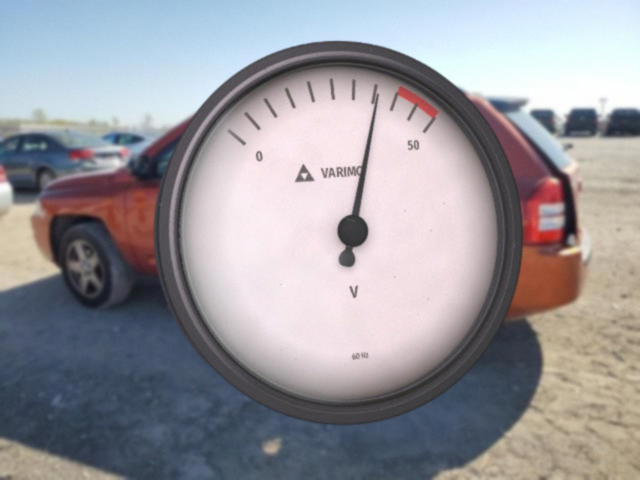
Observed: 35 V
